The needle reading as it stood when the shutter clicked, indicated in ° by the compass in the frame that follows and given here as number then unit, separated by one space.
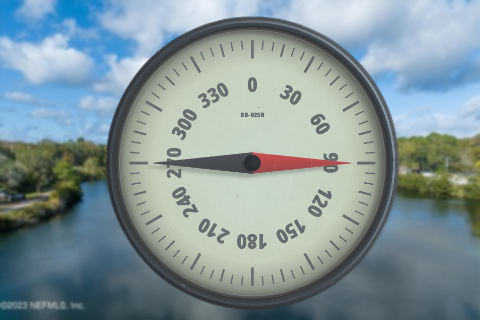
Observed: 90 °
